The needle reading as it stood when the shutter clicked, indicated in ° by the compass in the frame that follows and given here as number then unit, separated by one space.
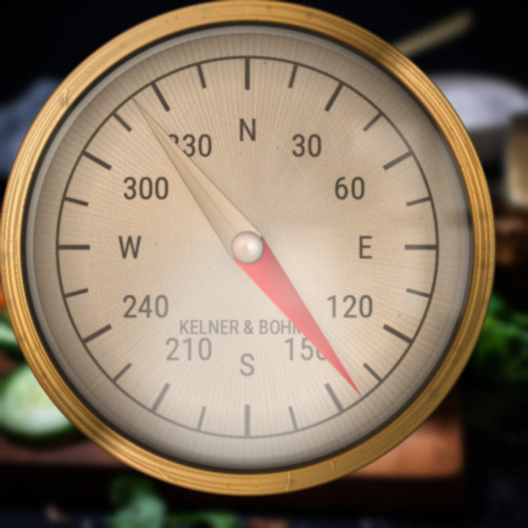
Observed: 142.5 °
